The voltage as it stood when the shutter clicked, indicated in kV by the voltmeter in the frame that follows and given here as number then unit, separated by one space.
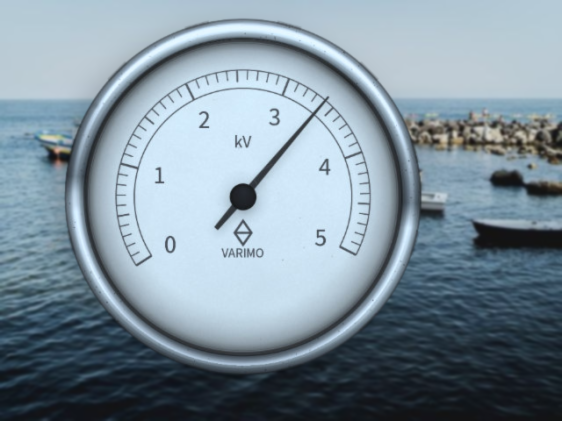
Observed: 3.4 kV
